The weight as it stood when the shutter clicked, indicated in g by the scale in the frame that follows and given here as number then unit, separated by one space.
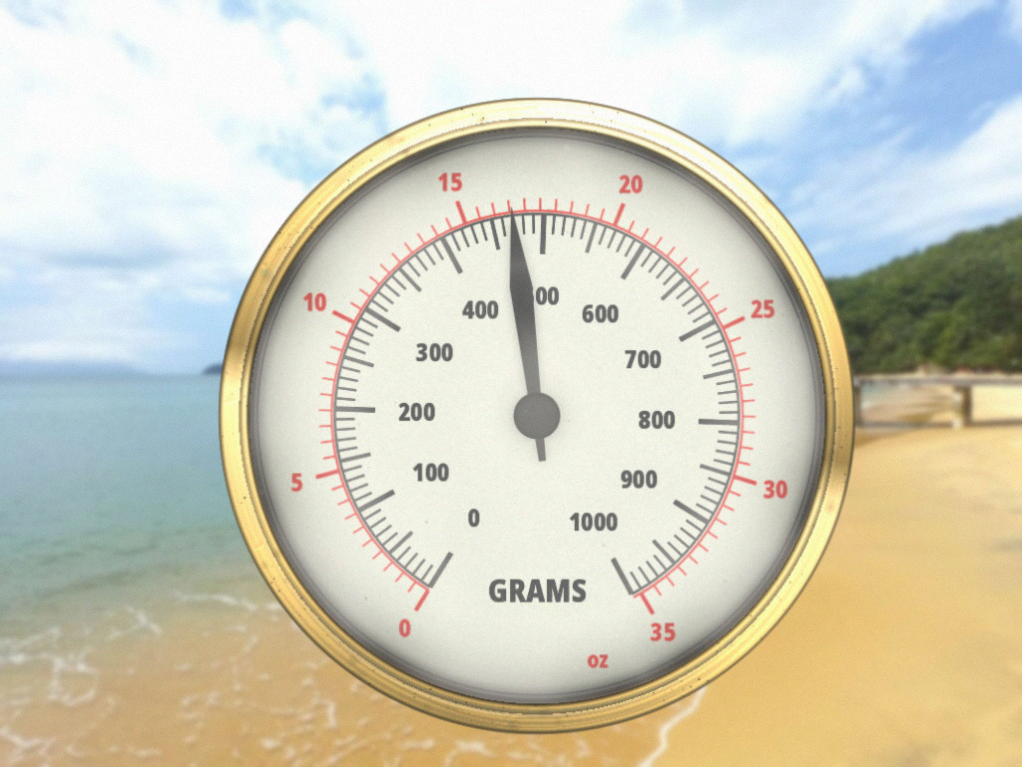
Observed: 470 g
